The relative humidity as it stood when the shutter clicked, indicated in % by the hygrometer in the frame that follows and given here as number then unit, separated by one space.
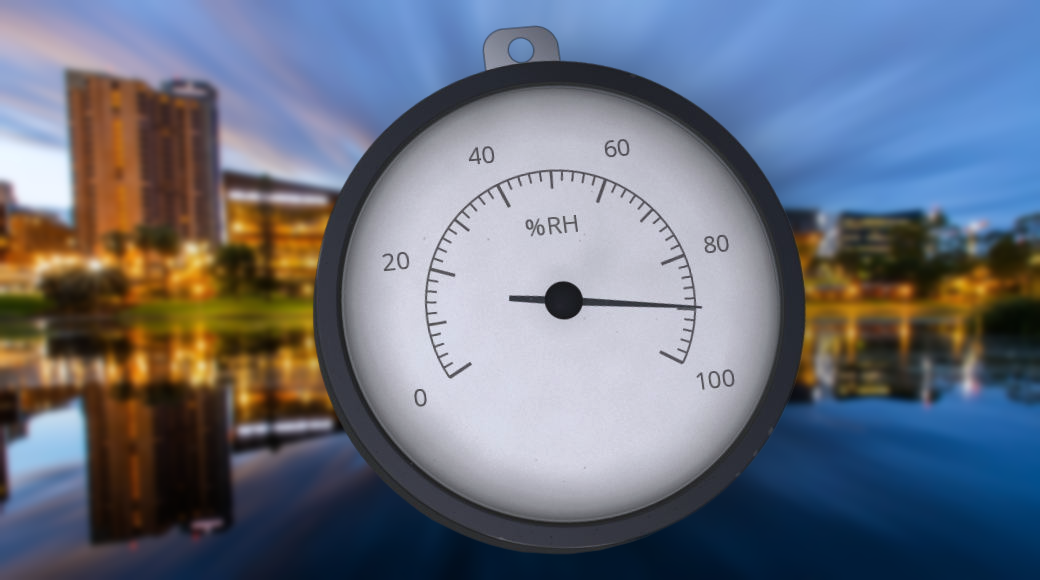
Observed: 90 %
